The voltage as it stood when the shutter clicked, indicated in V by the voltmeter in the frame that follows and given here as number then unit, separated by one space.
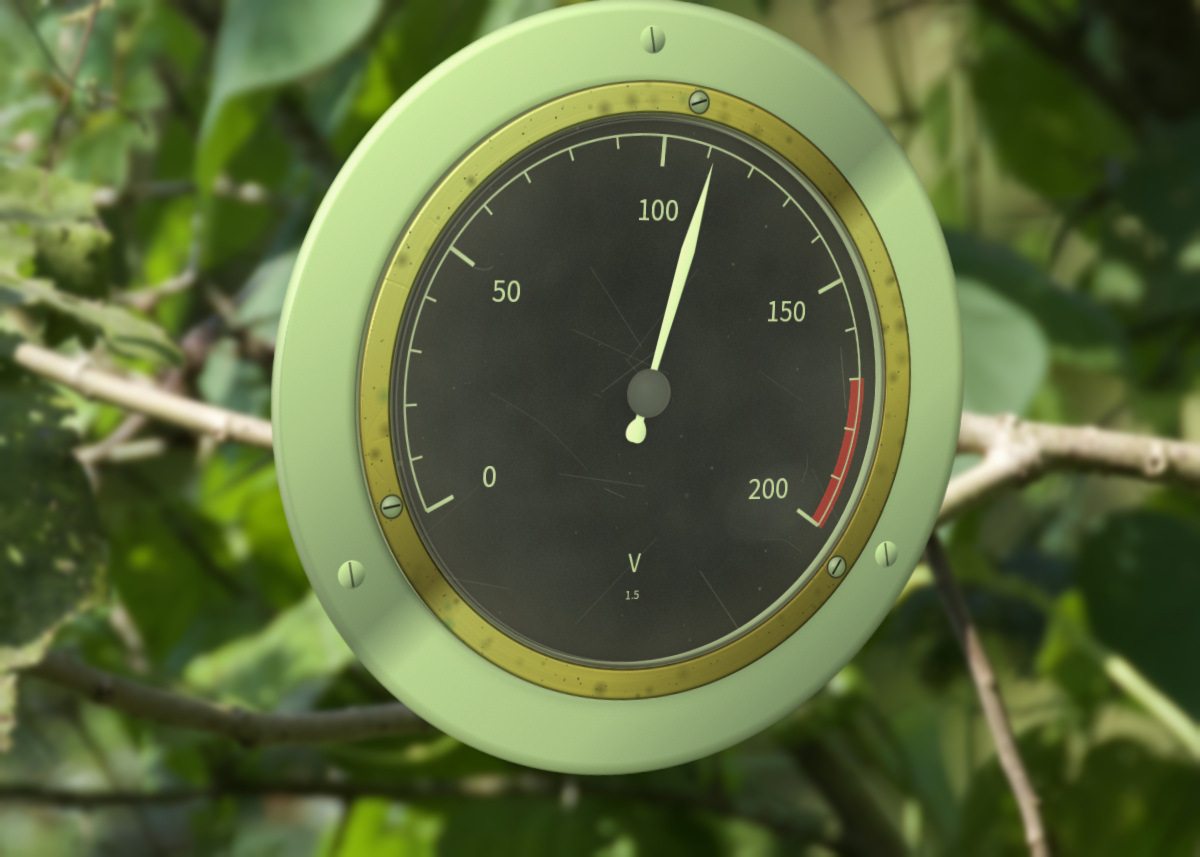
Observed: 110 V
